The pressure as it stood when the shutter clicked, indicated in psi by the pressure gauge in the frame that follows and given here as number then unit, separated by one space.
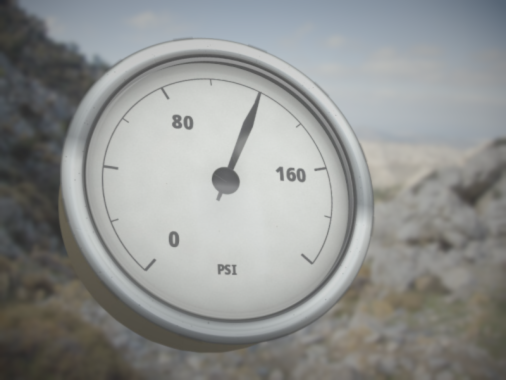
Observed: 120 psi
